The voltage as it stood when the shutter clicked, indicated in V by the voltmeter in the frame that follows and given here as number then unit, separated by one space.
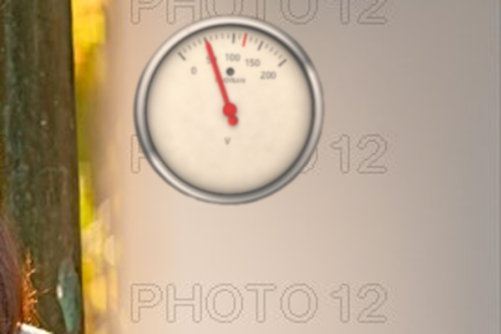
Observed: 50 V
